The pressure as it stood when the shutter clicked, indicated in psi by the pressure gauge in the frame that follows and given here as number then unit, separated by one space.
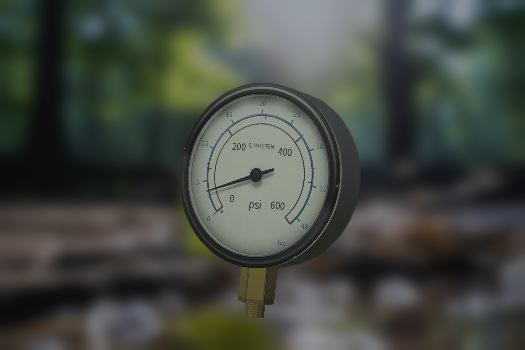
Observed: 50 psi
